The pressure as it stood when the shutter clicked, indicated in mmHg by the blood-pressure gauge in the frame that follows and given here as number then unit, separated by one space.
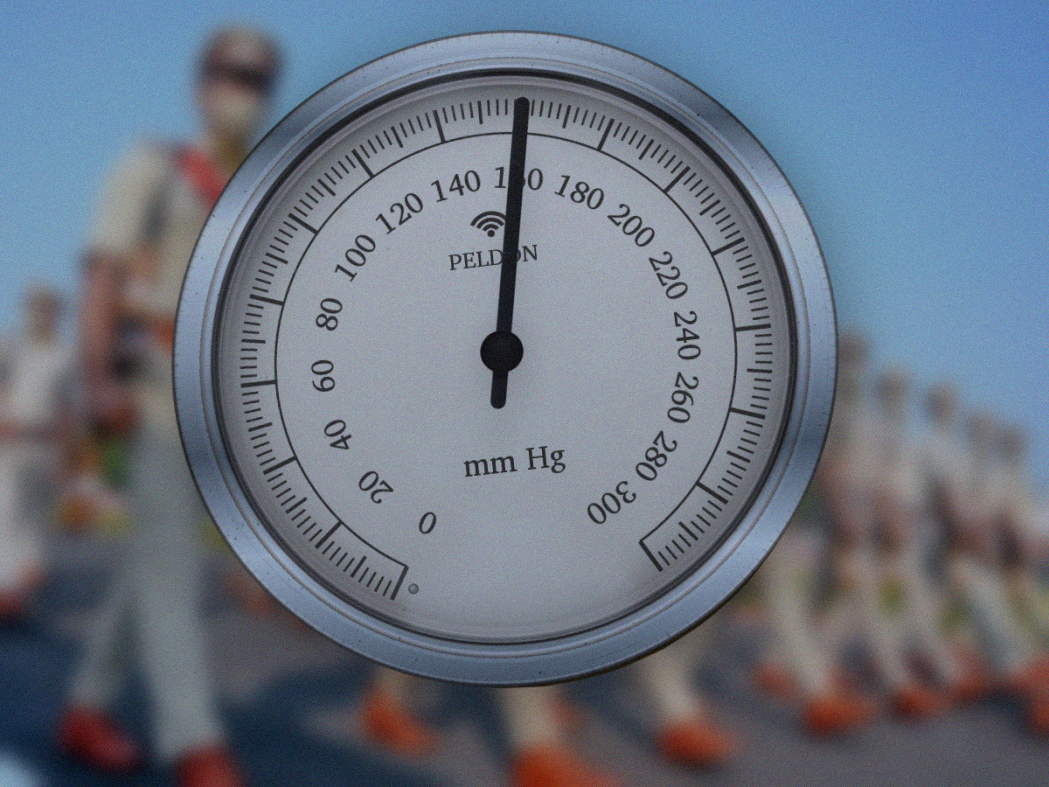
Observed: 160 mmHg
